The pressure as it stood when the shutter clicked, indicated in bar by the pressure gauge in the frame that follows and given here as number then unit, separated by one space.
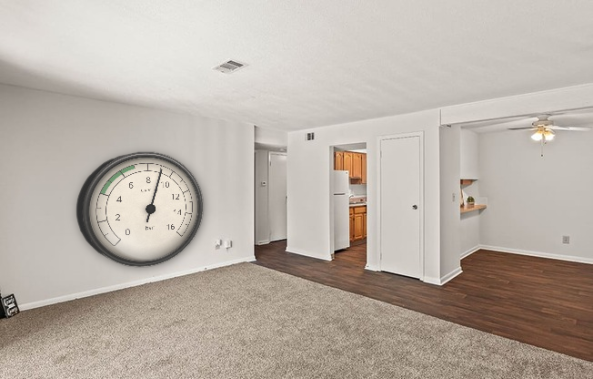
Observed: 9 bar
